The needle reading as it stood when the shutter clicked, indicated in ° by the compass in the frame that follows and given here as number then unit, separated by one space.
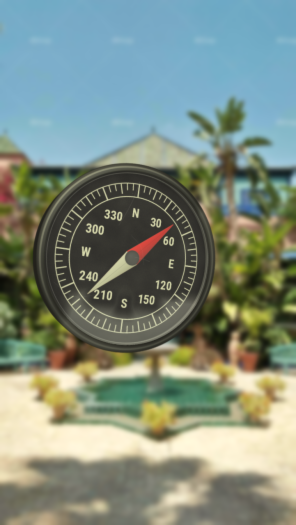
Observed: 45 °
